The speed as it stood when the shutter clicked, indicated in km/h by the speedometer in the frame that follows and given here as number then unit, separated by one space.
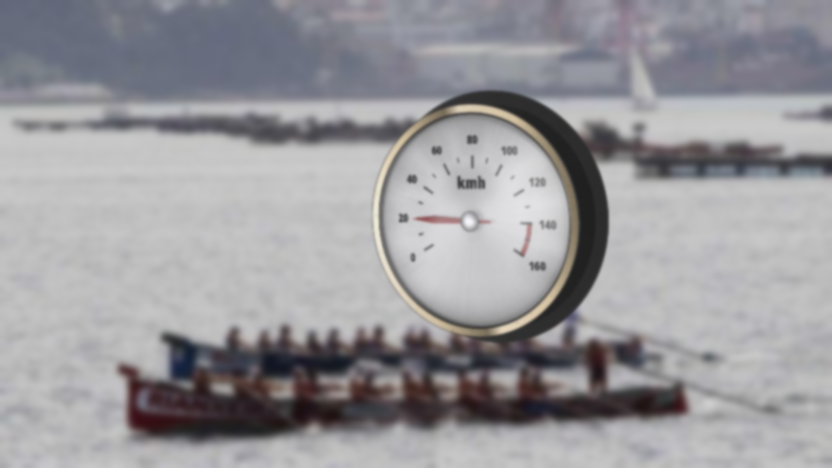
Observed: 20 km/h
